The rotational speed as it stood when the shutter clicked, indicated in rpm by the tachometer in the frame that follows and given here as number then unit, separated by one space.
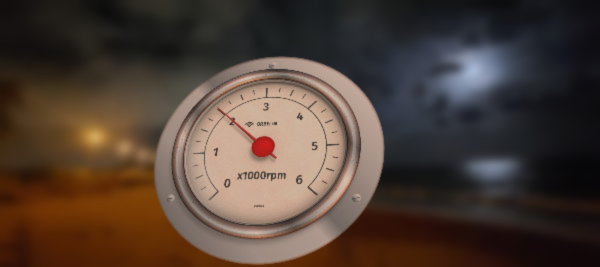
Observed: 2000 rpm
